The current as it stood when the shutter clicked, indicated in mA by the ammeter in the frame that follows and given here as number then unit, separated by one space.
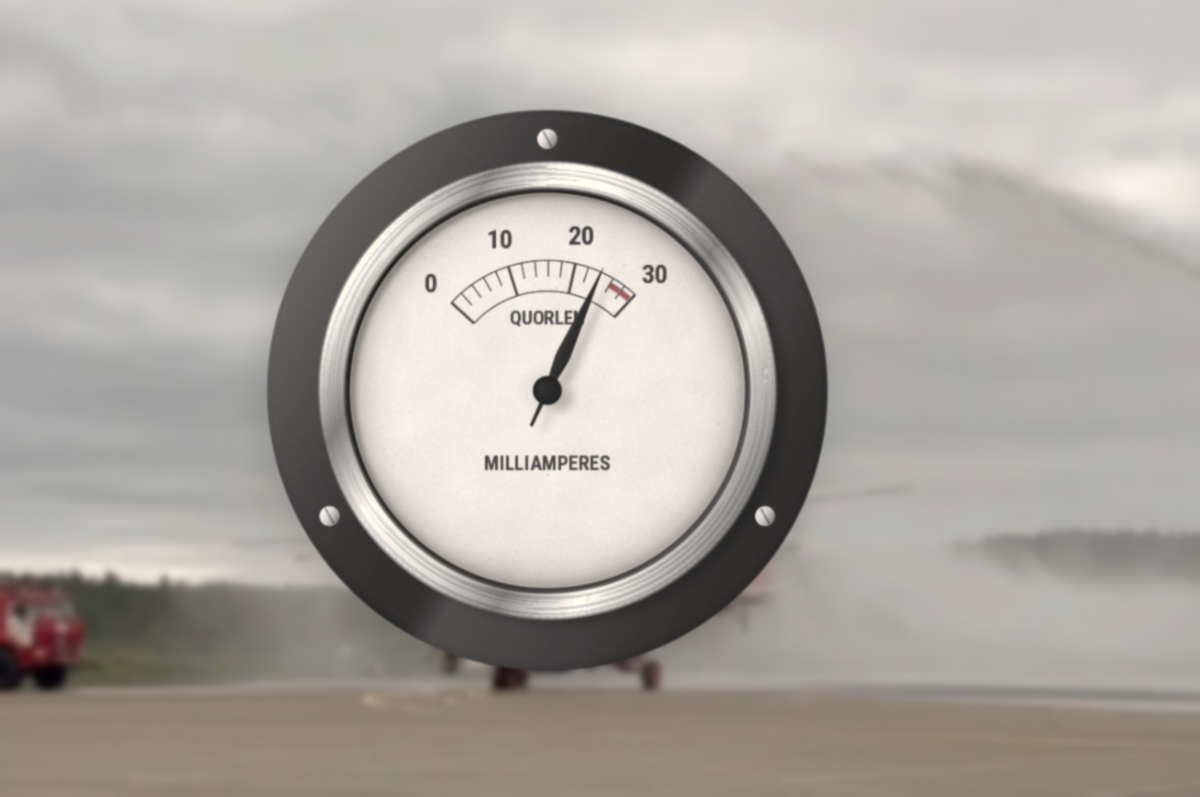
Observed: 24 mA
